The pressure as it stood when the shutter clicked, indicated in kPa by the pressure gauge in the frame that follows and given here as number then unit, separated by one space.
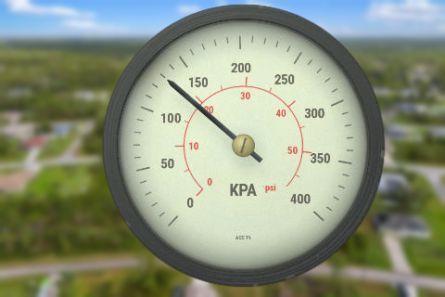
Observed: 130 kPa
